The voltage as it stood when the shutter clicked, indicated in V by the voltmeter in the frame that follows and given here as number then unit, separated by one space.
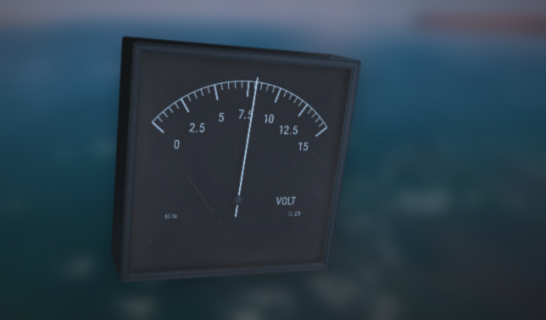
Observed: 8 V
